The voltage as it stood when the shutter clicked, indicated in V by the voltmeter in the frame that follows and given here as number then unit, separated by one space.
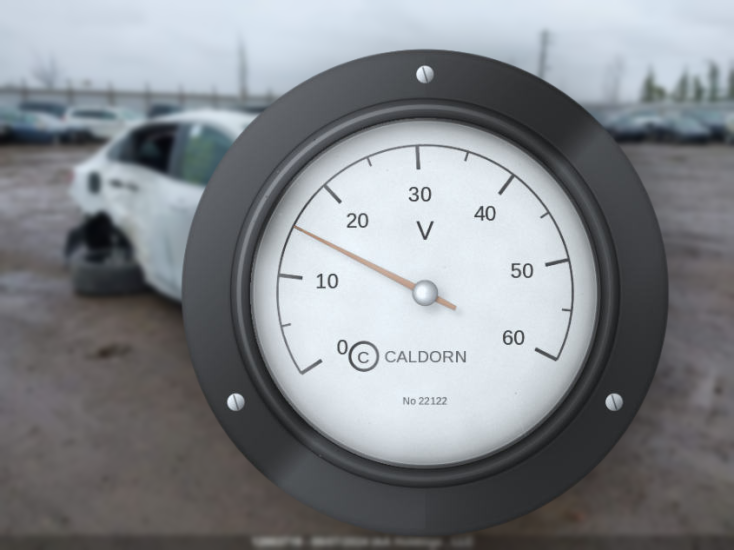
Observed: 15 V
